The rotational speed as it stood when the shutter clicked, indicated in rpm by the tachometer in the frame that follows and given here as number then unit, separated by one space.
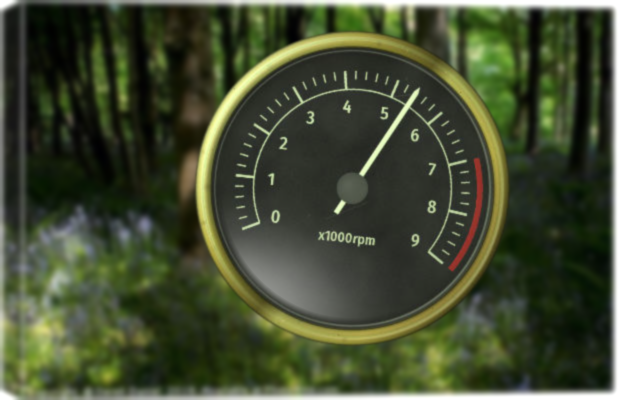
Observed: 5400 rpm
